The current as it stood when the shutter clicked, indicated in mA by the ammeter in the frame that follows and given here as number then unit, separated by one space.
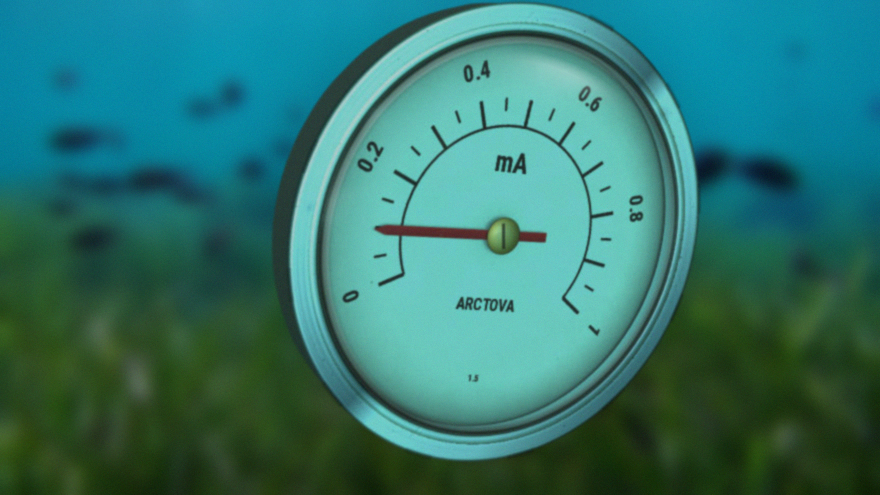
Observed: 0.1 mA
